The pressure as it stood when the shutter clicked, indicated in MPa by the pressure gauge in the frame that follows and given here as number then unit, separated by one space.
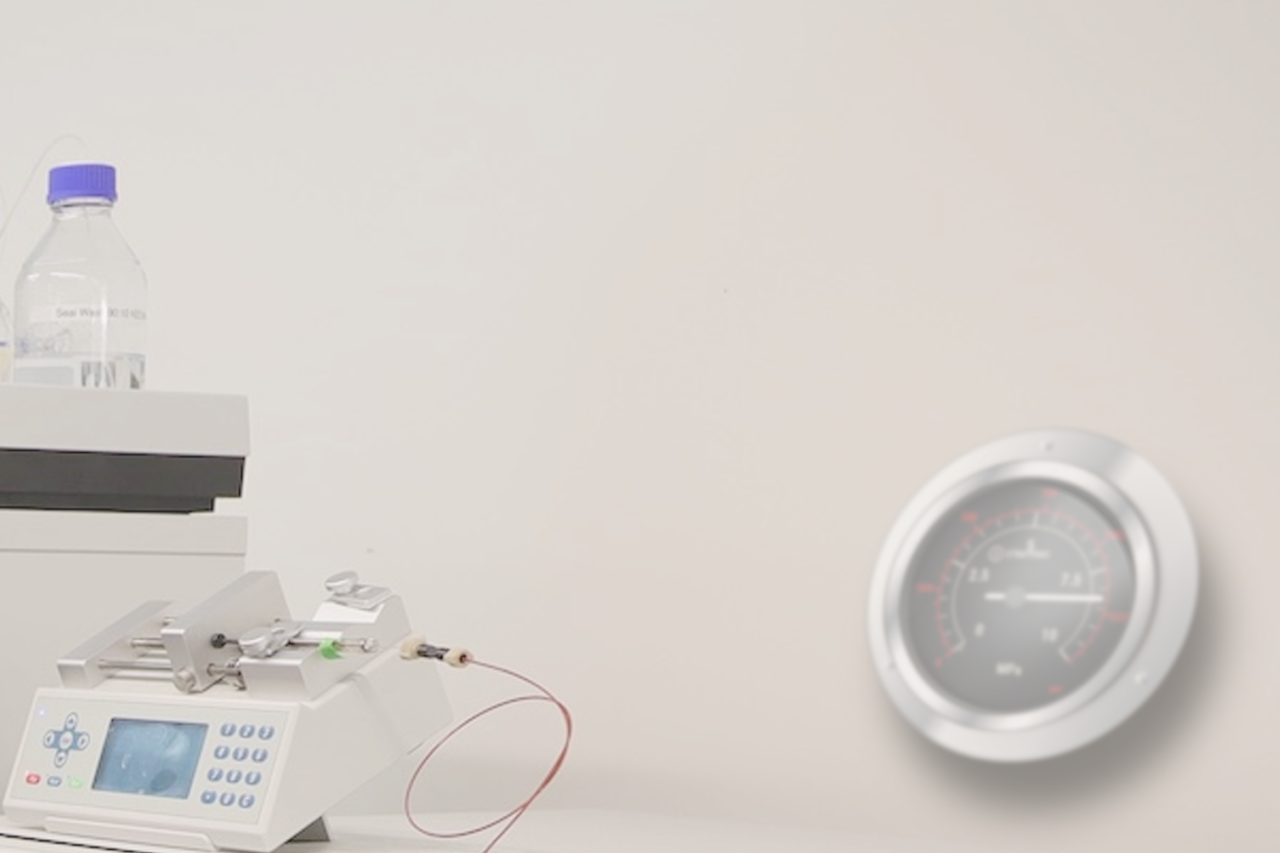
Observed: 8.25 MPa
